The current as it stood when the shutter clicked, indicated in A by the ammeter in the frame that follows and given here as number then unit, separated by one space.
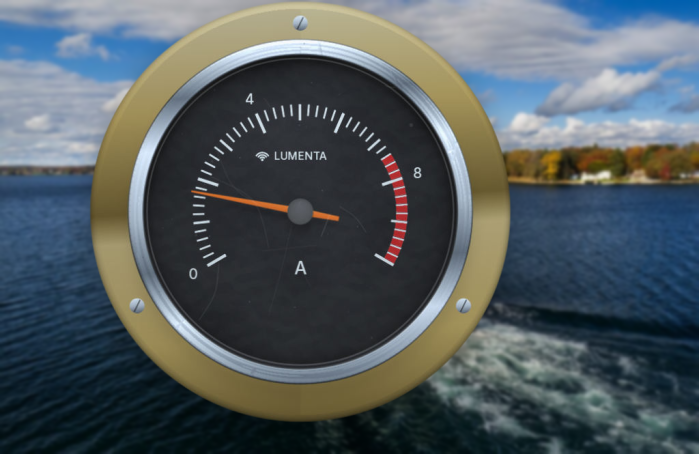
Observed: 1.7 A
